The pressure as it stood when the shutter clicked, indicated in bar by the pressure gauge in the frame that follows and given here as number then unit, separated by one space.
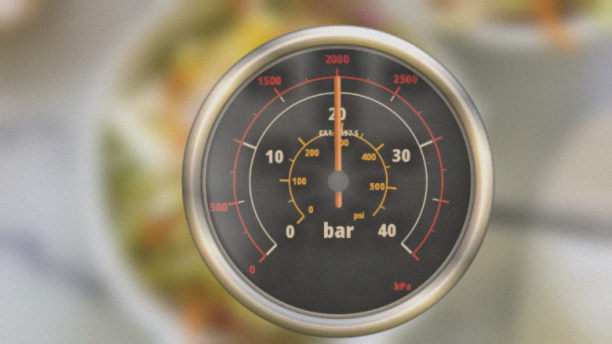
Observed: 20 bar
